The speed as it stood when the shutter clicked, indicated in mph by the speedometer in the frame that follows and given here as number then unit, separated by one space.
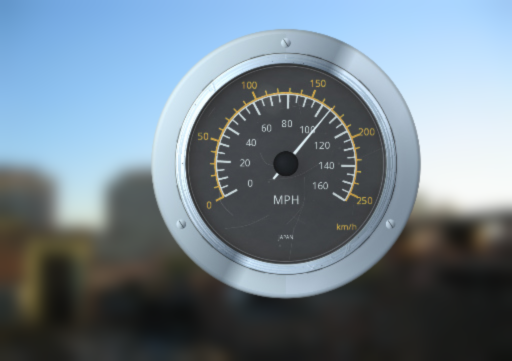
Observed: 105 mph
